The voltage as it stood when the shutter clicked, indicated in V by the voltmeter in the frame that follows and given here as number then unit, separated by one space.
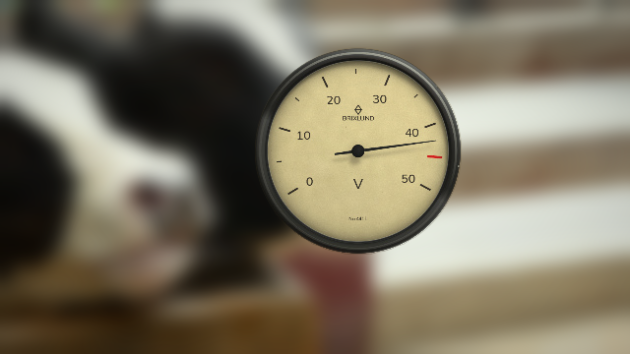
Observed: 42.5 V
